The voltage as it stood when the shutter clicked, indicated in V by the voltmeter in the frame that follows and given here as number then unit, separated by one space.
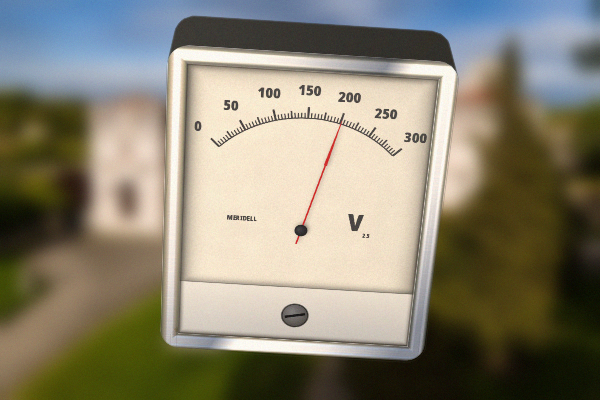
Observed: 200 V
